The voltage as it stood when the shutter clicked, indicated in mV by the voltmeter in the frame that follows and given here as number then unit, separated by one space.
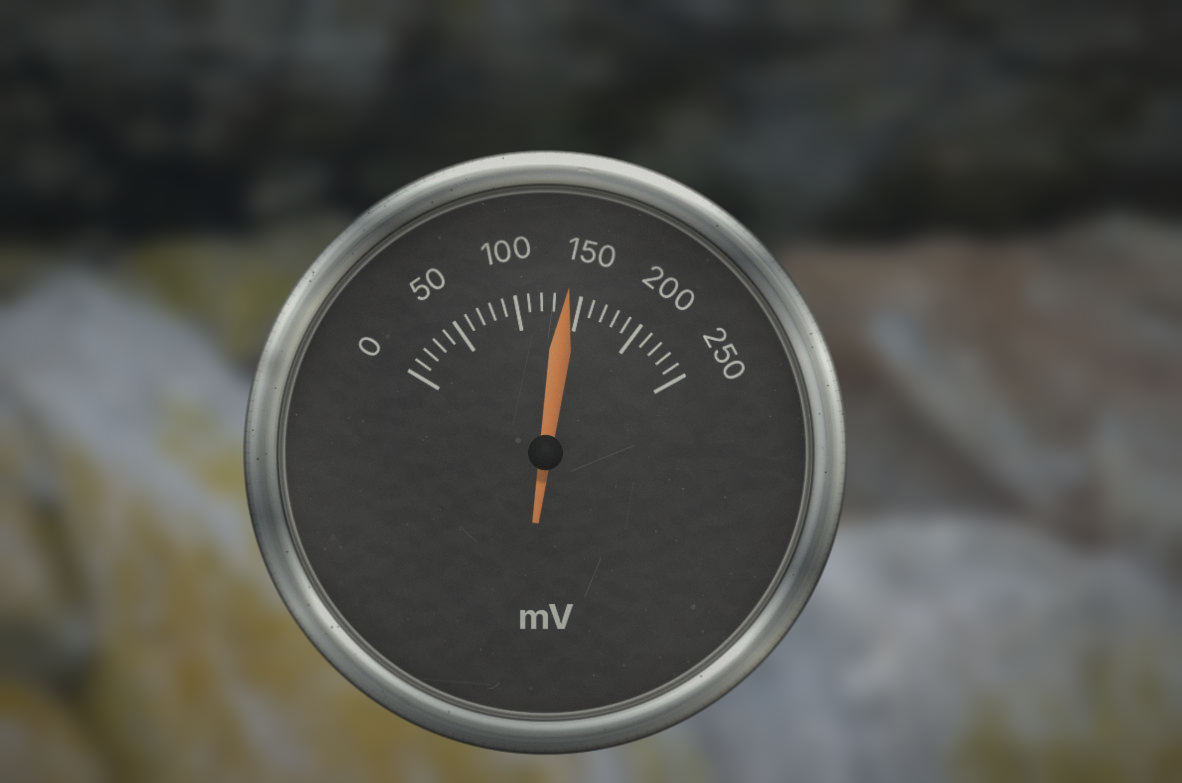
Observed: 140 mV
